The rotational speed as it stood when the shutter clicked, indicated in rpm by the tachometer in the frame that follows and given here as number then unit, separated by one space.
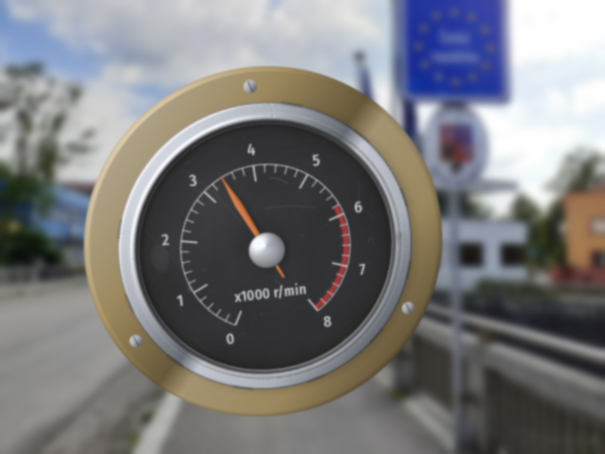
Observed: 3400 rpm
